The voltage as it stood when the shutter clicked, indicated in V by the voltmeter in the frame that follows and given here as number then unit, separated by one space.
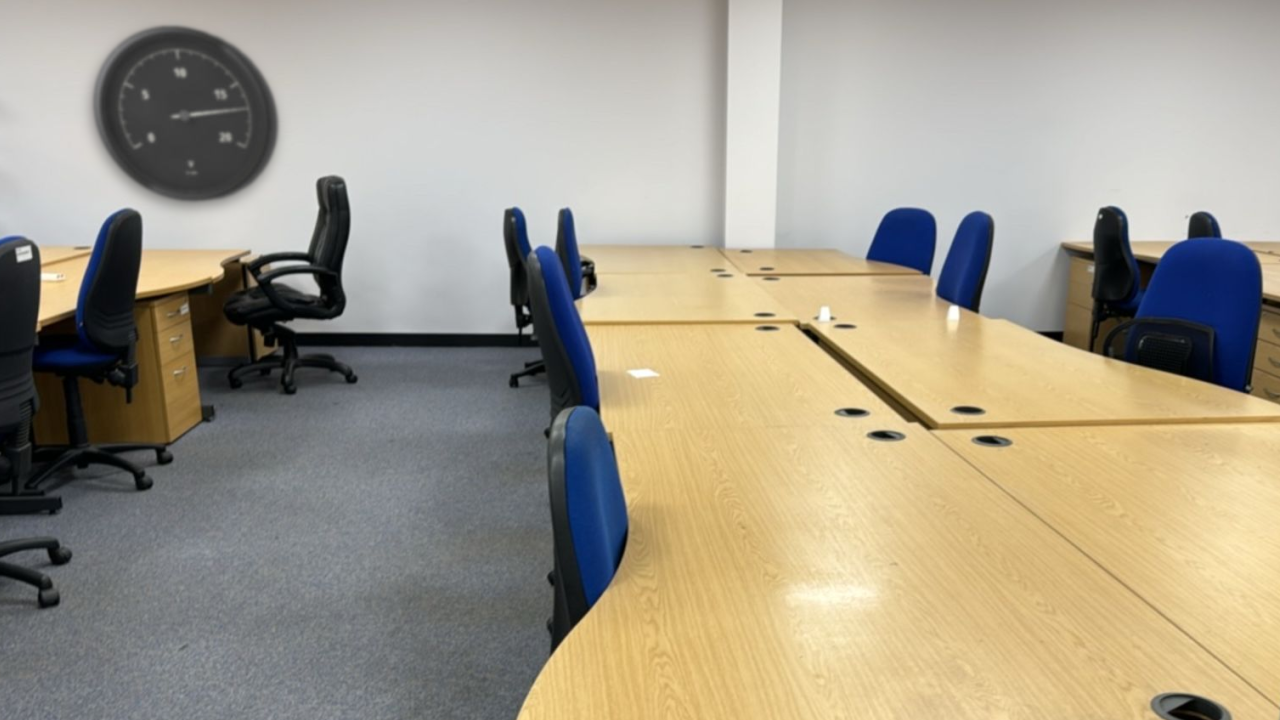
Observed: 17 V
